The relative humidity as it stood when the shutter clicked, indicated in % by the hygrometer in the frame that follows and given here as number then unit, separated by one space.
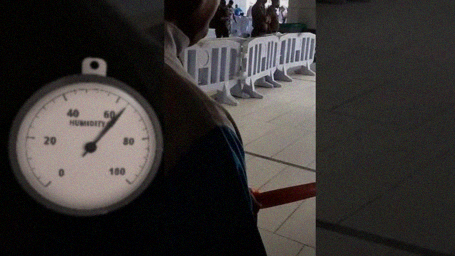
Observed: 64 %
